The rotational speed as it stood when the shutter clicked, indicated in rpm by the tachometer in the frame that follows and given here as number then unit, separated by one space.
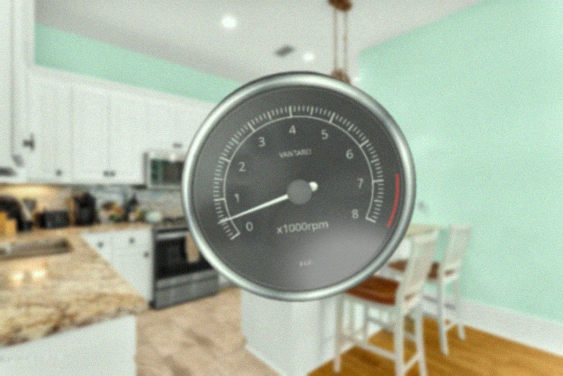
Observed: 500 rpm
